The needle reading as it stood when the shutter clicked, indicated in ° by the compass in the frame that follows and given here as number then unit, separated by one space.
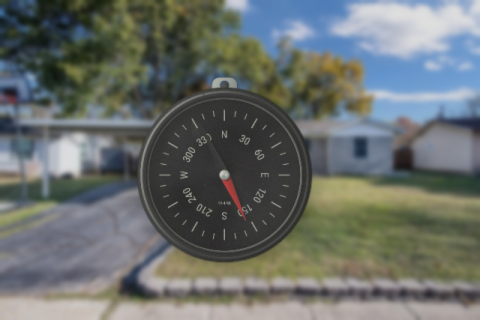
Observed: 155 °
